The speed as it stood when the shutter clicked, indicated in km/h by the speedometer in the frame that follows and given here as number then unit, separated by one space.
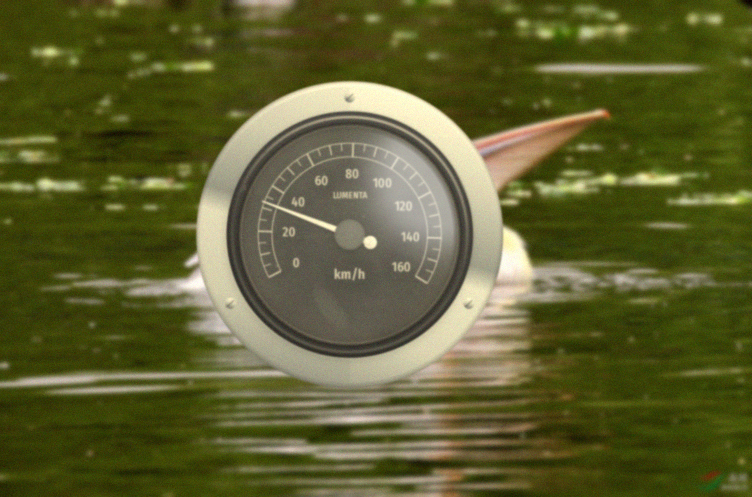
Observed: 32.5 km/h
